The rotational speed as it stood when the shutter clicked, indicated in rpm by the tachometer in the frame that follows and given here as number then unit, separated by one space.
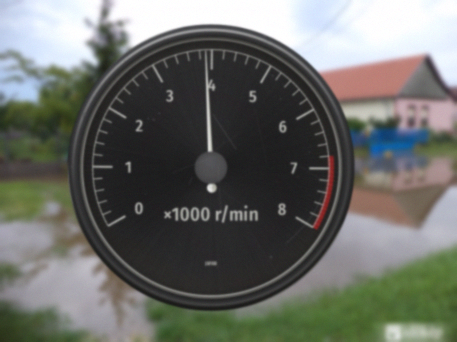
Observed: 3900 rpm
